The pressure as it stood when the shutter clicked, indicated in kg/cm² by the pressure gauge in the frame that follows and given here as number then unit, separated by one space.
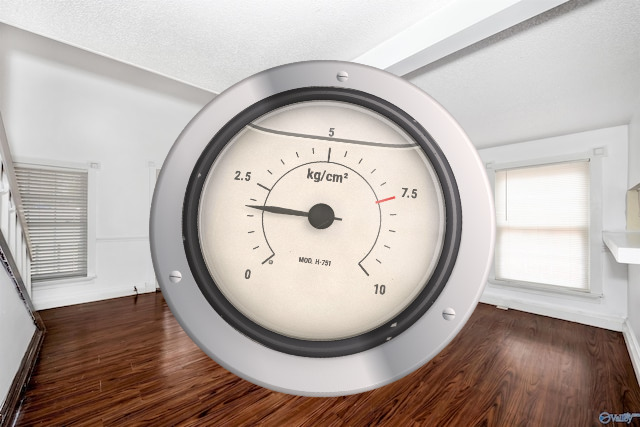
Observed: 1.75 kg/cm²
